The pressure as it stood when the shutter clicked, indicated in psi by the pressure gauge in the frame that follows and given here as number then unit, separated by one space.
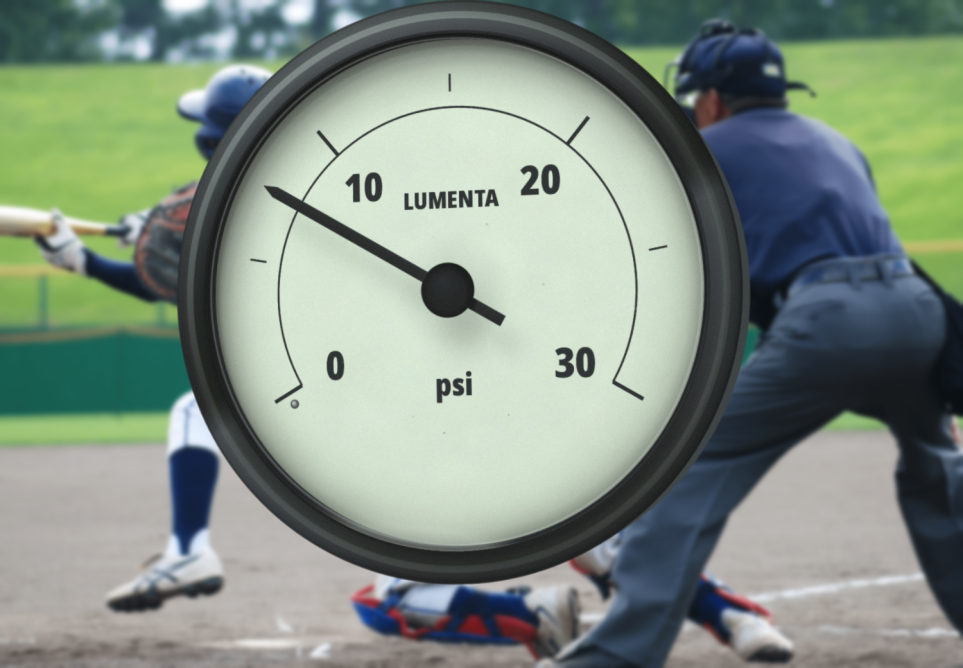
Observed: 7.5 psi
